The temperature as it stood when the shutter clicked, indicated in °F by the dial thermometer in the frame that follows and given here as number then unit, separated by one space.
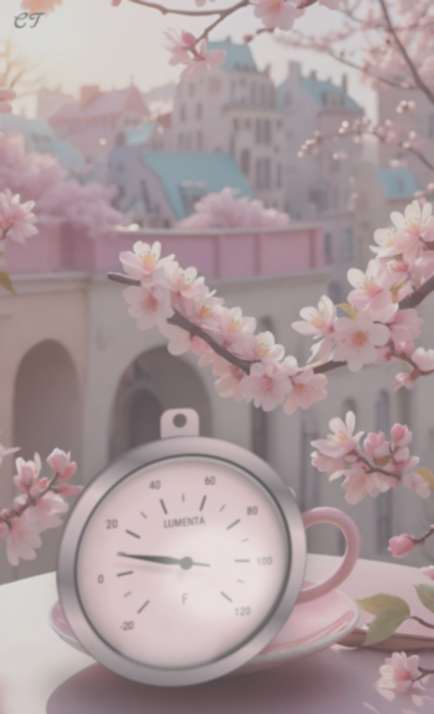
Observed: 10 °F
